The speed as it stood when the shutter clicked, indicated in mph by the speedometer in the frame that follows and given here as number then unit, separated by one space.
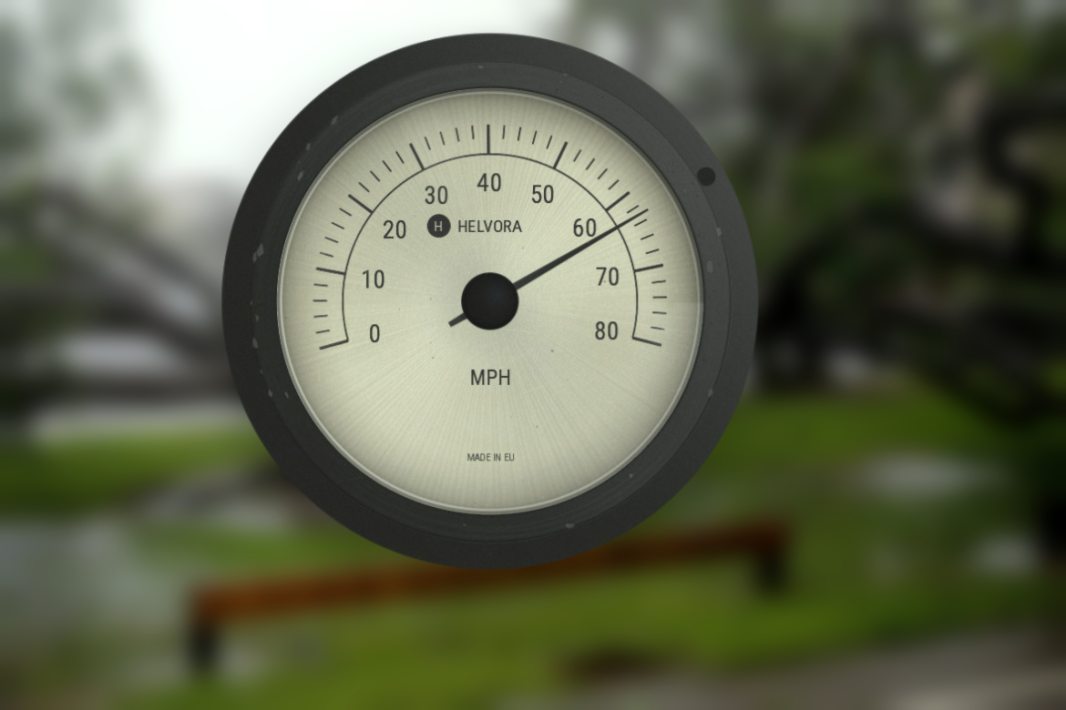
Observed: 63 mph
